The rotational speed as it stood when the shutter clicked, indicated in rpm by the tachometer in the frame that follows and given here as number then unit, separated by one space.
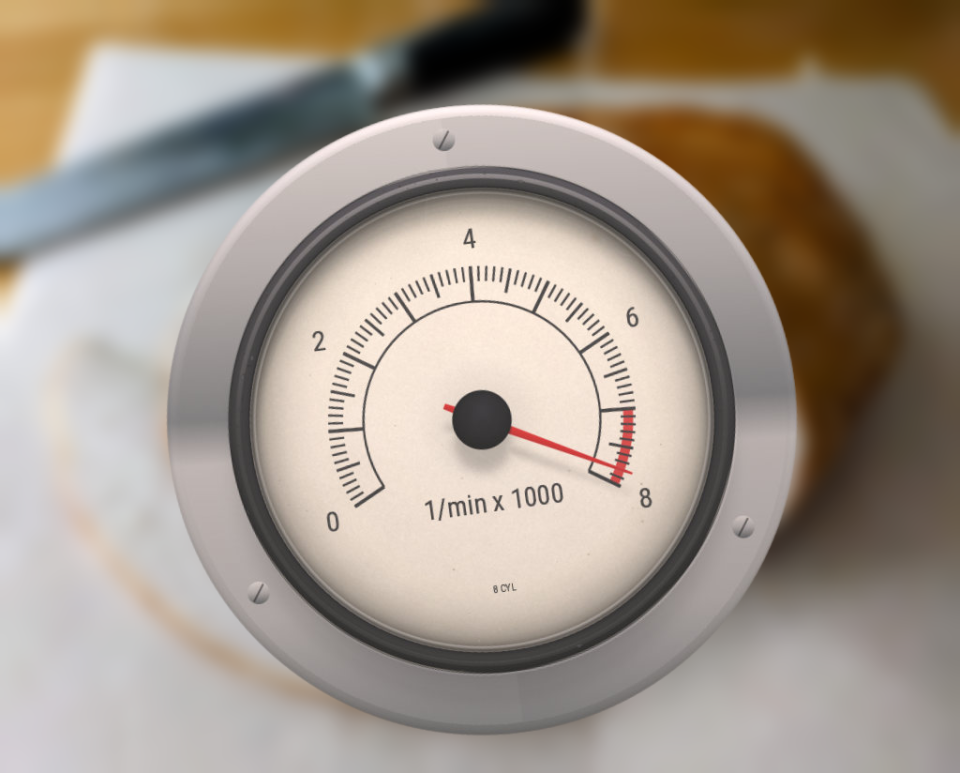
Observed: 7800 rpm
